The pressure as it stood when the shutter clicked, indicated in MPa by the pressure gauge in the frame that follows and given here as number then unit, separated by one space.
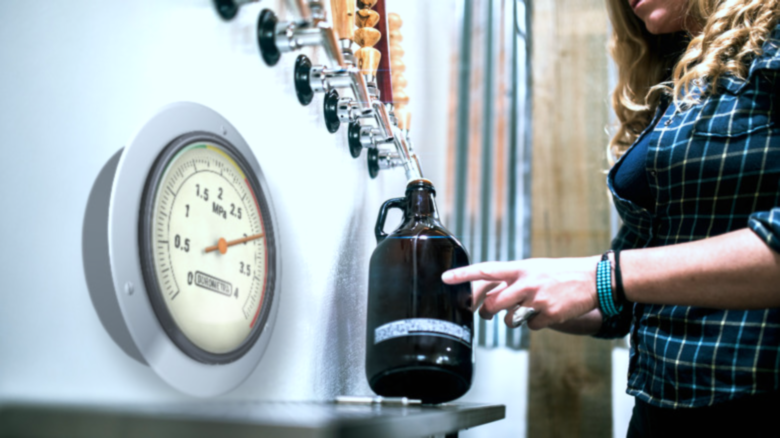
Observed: 3 MPa
